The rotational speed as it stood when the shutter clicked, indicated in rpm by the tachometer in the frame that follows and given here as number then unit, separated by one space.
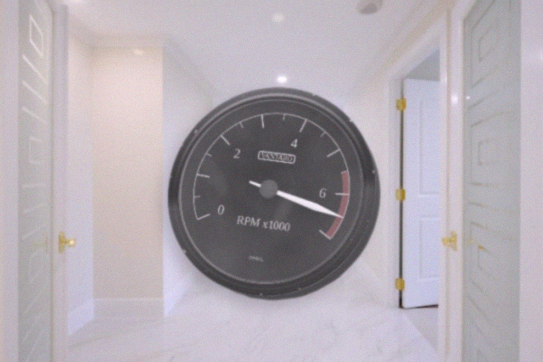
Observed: 6500 rpm
